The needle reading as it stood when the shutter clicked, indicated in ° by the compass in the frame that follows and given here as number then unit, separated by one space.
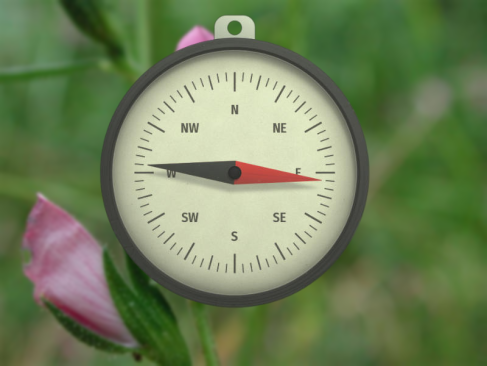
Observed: 95 °
